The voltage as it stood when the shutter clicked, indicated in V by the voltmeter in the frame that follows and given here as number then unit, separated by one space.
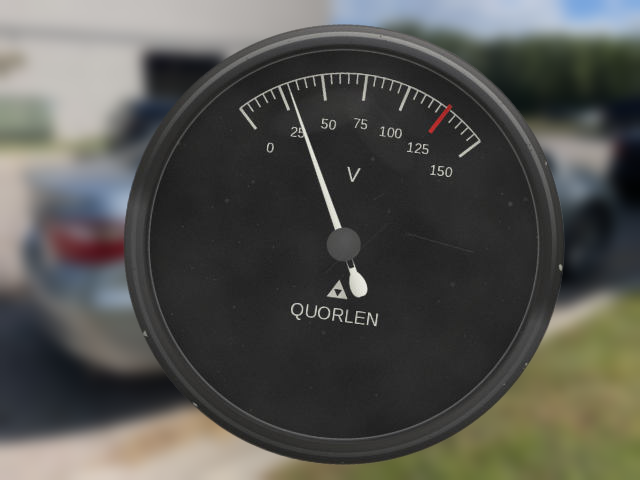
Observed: 30 V
